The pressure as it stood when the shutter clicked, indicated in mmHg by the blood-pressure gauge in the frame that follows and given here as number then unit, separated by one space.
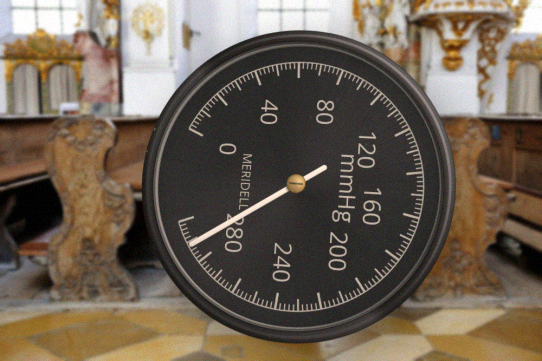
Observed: 288 mmHg
